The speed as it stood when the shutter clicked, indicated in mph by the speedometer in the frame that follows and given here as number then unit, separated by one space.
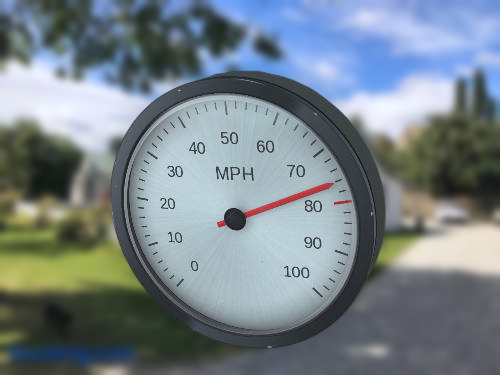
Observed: 76 mph
